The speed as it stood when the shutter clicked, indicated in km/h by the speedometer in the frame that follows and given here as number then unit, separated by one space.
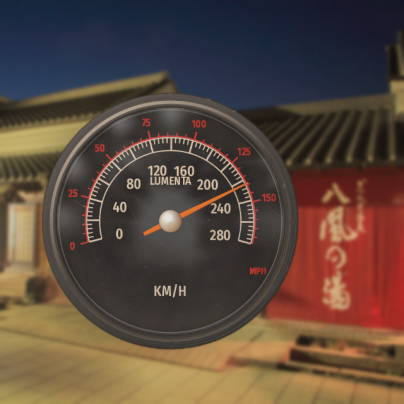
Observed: 224 km/h
